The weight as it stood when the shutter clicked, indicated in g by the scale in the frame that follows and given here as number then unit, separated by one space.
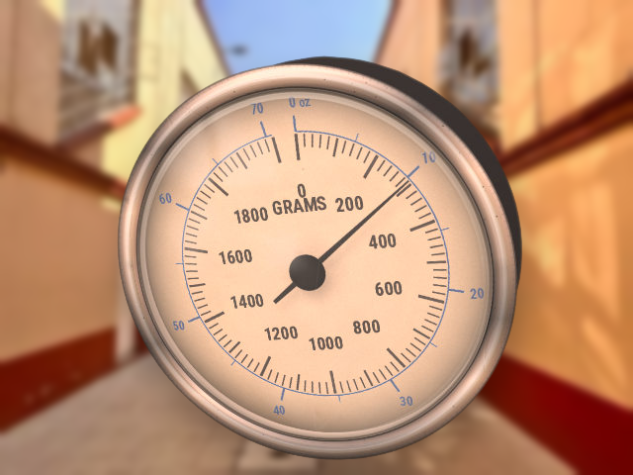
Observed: 290 g
